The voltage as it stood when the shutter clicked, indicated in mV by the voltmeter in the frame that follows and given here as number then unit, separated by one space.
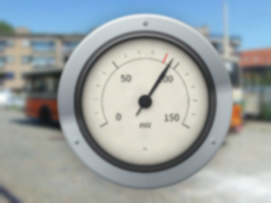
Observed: 95 mV
